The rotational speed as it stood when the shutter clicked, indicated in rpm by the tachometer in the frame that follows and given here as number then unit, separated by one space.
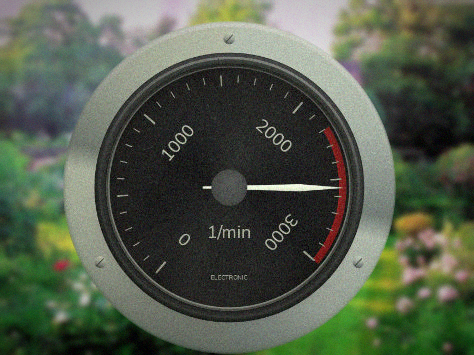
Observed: 2550 rpm
